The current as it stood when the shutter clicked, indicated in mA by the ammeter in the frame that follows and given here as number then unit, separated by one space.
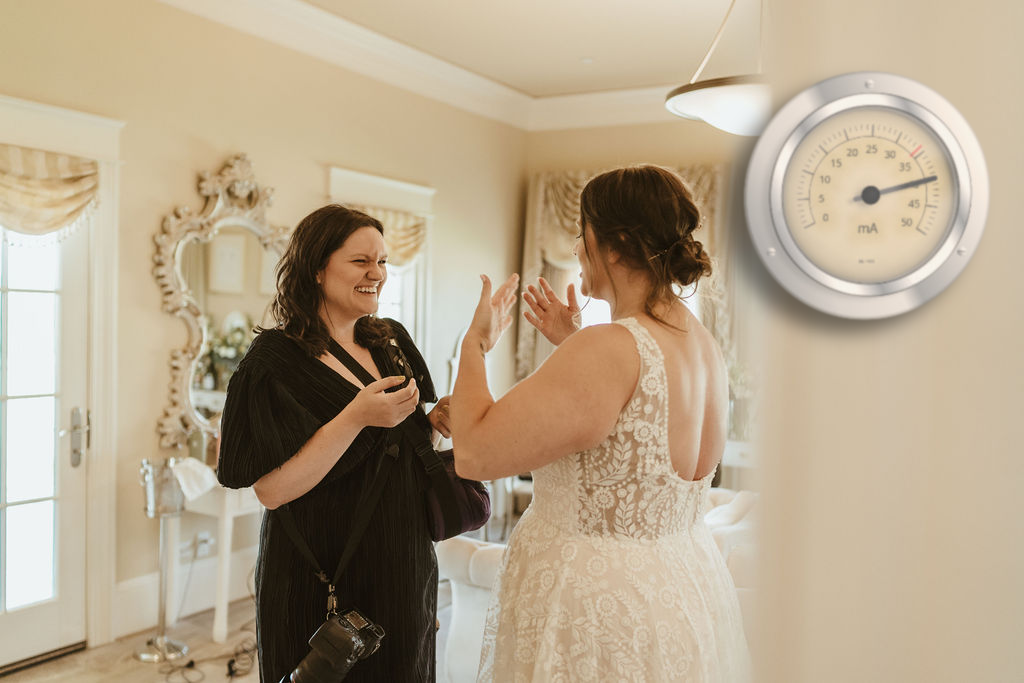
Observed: 40 mA
